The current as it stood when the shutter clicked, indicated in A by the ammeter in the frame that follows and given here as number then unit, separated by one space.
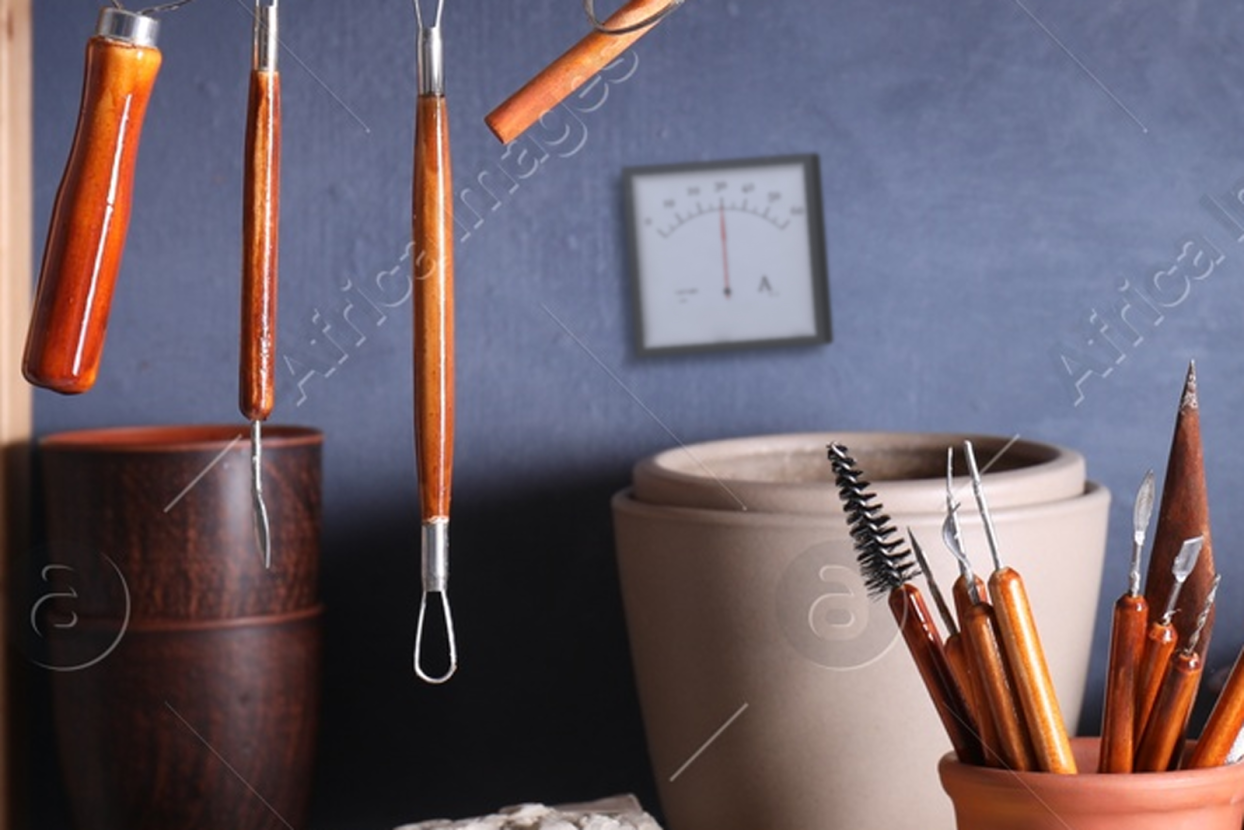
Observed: 30 A
